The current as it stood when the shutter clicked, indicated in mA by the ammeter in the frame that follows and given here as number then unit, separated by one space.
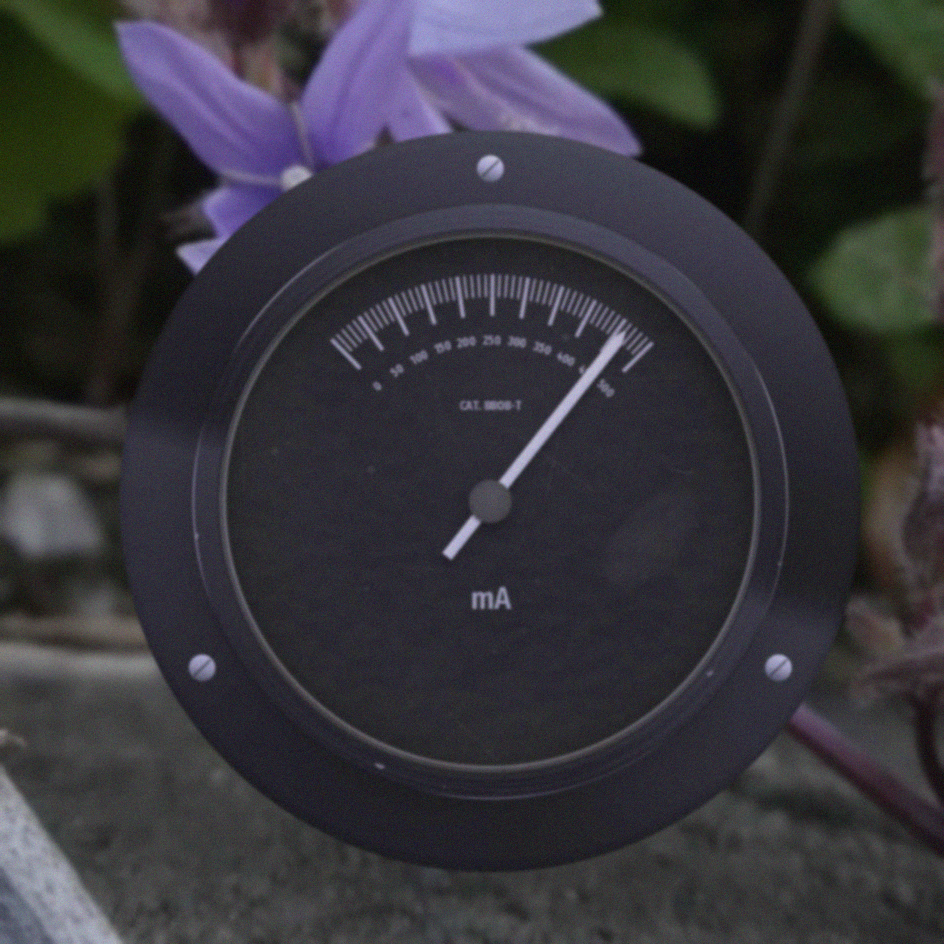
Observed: 460 mA
